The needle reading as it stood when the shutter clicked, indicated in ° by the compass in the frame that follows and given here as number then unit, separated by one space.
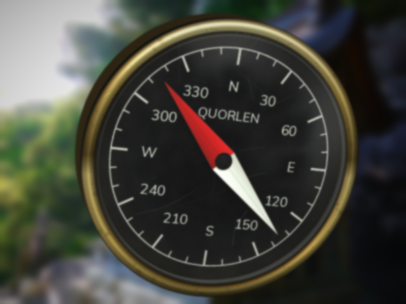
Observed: 315 °
